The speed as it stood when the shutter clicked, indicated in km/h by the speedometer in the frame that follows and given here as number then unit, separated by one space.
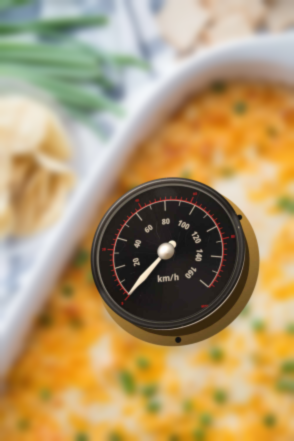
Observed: 0 km/h
